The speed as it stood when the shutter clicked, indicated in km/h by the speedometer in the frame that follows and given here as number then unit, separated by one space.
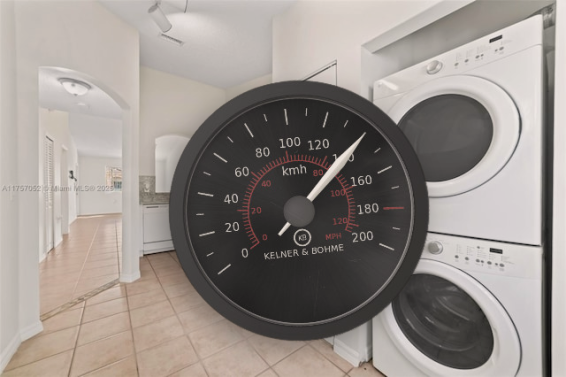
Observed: 140 km/h
